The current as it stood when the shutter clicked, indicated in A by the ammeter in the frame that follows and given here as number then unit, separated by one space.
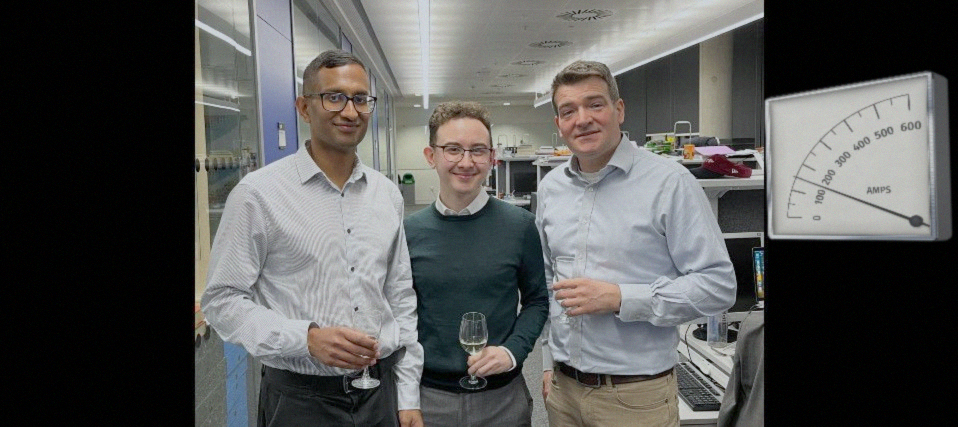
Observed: 150 A
